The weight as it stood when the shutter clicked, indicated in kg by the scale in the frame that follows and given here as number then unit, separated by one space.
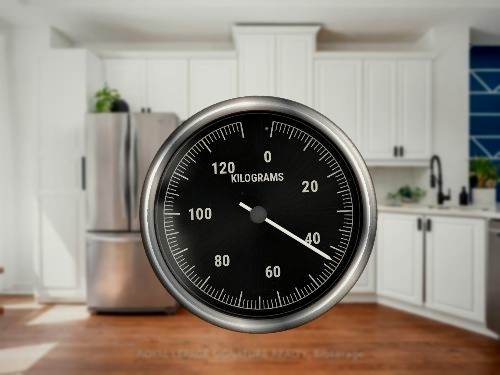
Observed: 43 kg
